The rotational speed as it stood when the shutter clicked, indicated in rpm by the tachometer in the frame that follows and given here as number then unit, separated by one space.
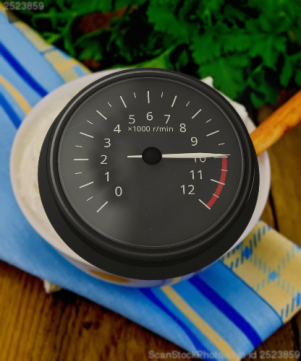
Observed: 10000 rpm
